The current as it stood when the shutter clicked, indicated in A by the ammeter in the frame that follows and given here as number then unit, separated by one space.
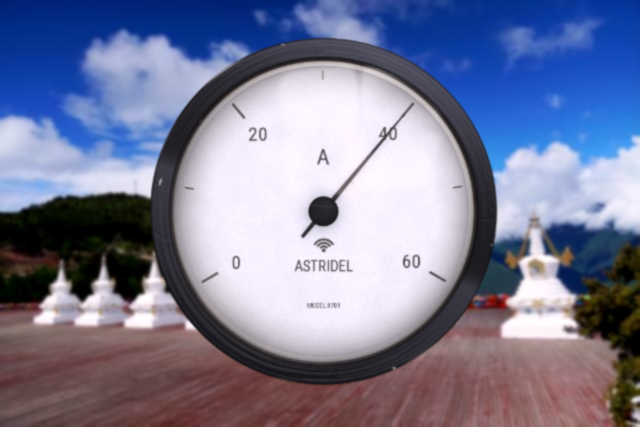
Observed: 40 A
